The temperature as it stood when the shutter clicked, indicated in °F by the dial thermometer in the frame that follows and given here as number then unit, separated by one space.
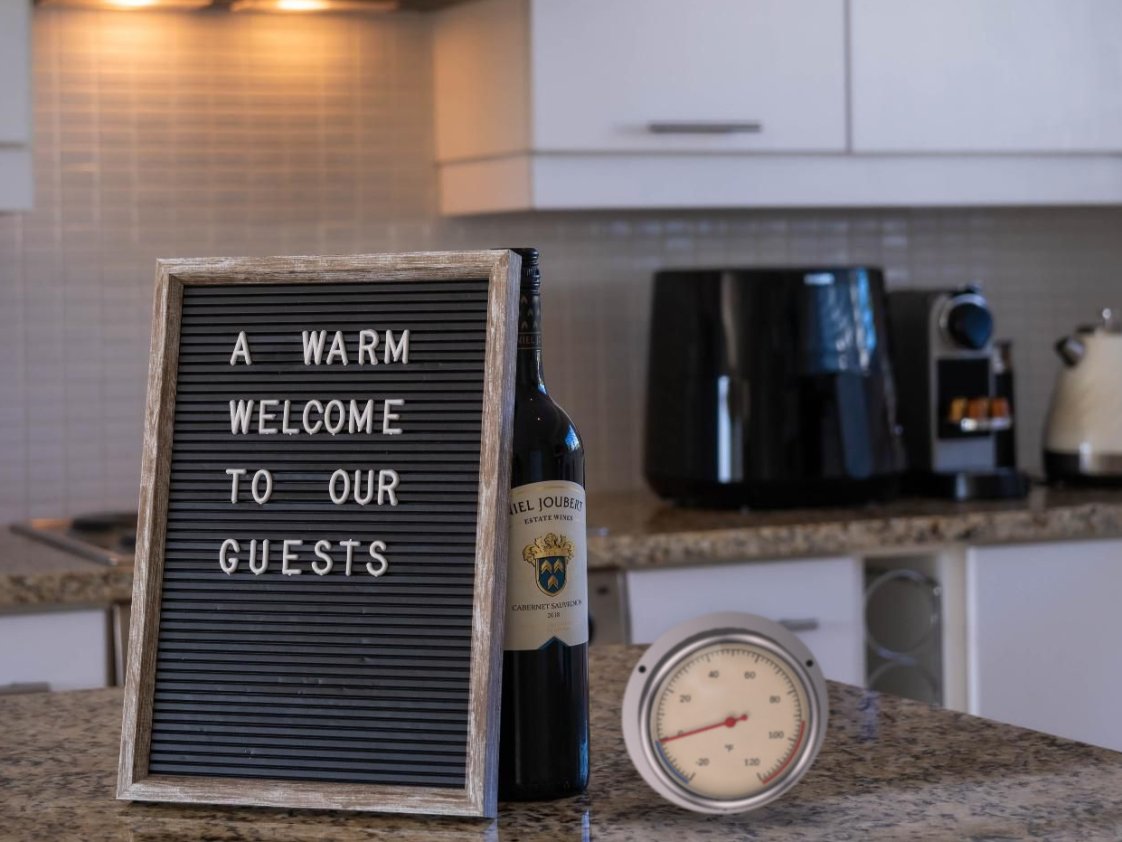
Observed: 0 °F
